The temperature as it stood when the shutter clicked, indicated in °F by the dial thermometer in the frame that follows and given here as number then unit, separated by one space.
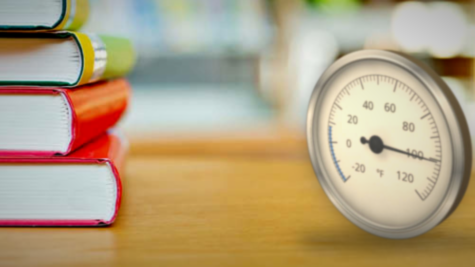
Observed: 100 °F
